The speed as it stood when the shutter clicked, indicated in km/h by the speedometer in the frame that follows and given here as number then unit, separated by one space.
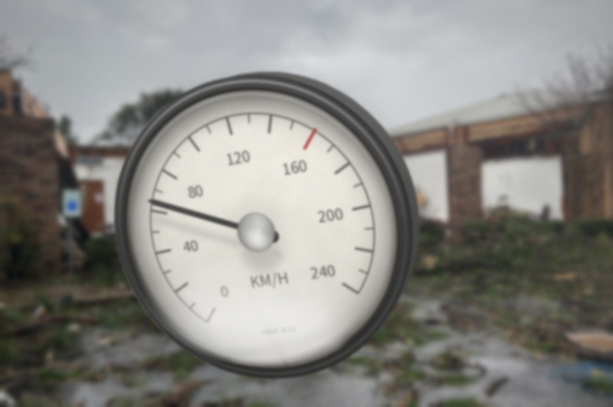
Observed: 65 km/h
